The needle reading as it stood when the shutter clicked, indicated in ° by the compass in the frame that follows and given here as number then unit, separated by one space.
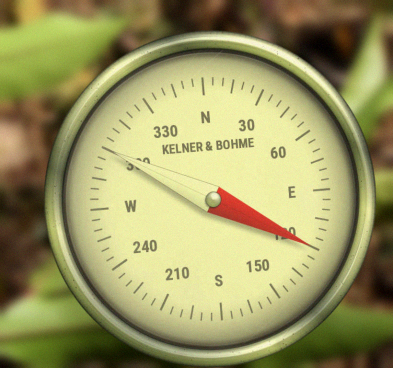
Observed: 120 °
